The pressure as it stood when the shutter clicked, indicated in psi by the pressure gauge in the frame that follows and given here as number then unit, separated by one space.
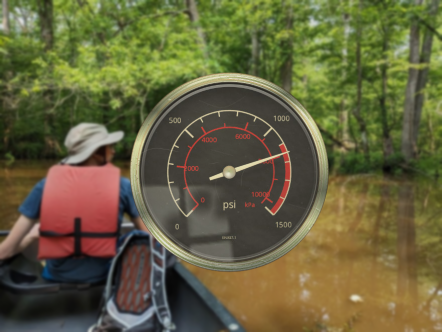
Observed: 1150 psi
